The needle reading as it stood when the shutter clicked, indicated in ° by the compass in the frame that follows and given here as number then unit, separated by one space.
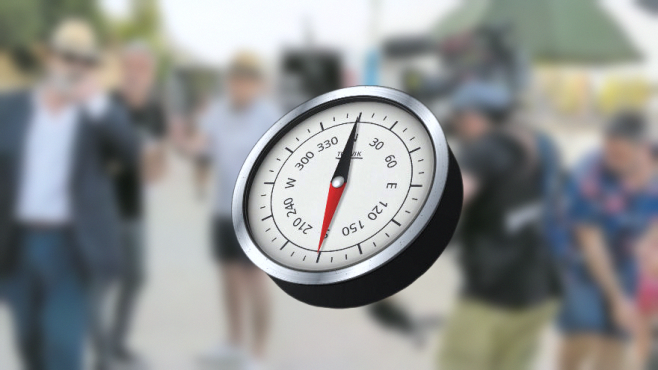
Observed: 180 °
